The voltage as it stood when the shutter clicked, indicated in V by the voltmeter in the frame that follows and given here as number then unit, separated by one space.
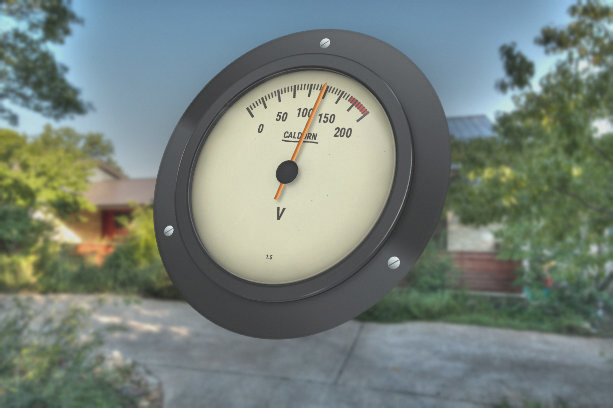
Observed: 125 V
